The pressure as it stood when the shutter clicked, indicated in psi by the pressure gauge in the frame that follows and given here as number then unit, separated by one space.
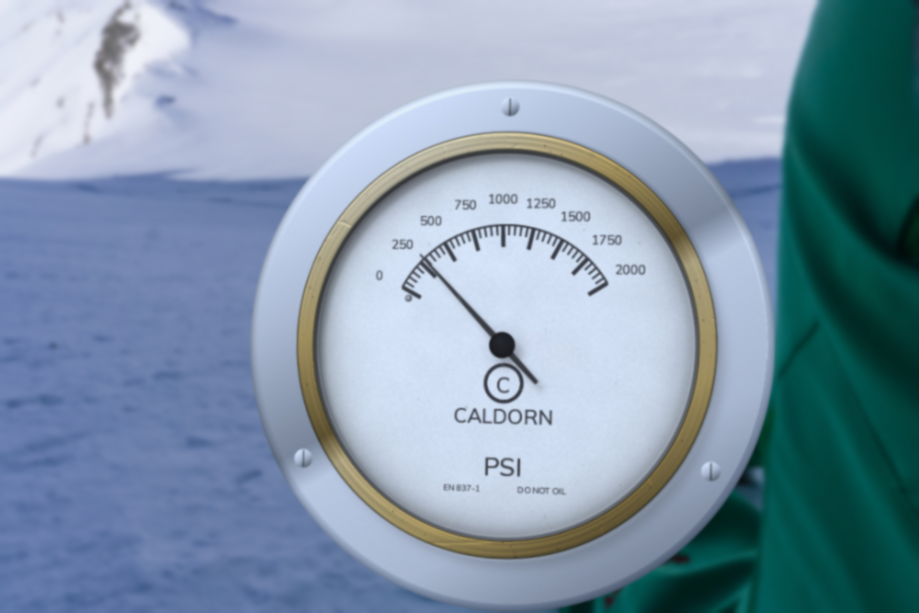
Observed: 300 psi
